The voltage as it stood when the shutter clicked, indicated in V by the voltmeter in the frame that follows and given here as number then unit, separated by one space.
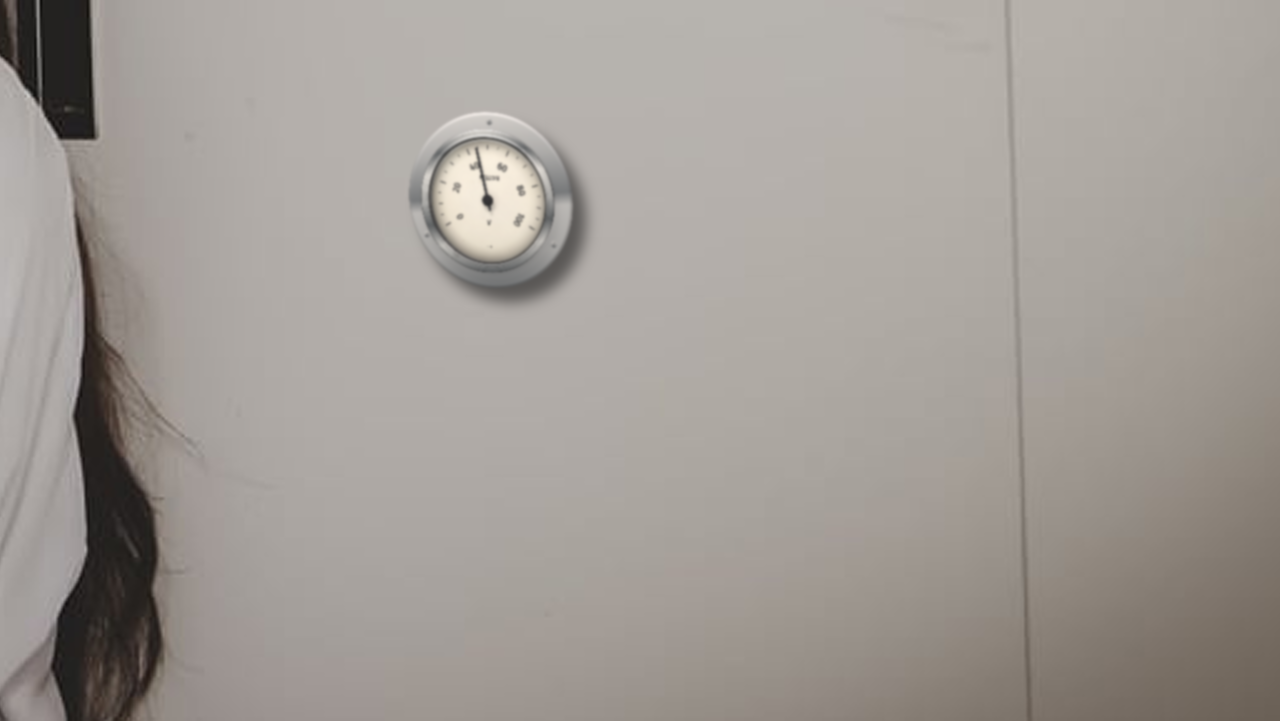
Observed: 45 V
